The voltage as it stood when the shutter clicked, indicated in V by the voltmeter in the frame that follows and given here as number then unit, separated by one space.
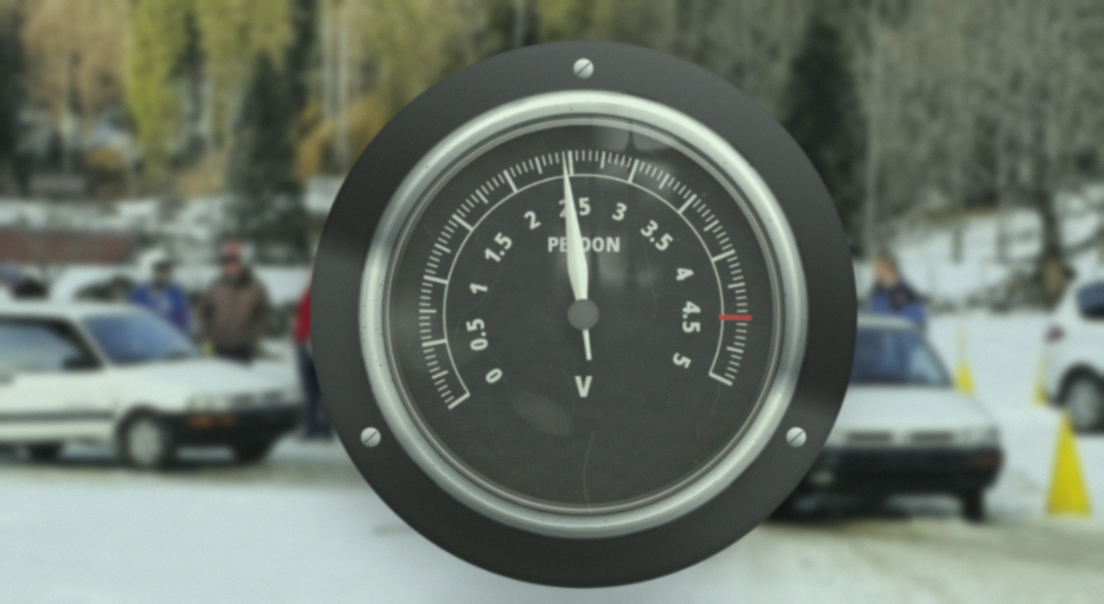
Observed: 2.45 V
